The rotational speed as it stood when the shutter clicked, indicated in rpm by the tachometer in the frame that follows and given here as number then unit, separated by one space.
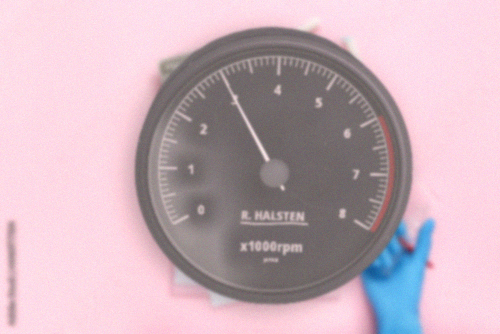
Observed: 3000 rpm
